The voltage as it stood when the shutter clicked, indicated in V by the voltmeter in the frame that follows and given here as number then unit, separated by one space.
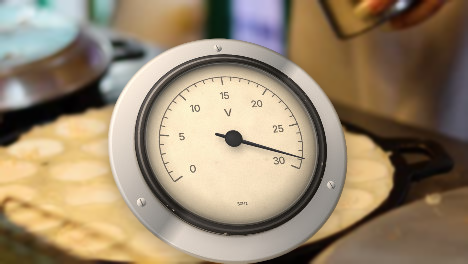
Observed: 29 V
